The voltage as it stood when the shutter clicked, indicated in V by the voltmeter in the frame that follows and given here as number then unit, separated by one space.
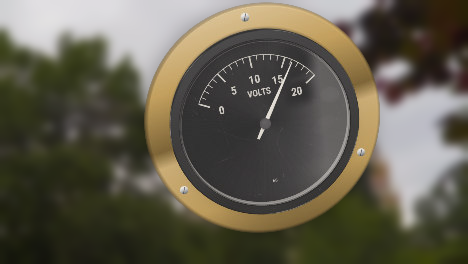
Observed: 16 V
